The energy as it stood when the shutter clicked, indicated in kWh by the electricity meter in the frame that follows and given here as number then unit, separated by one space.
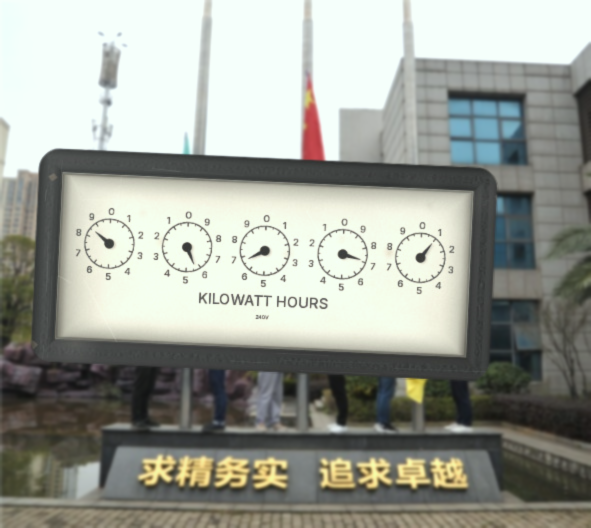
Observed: 85671 kWh
